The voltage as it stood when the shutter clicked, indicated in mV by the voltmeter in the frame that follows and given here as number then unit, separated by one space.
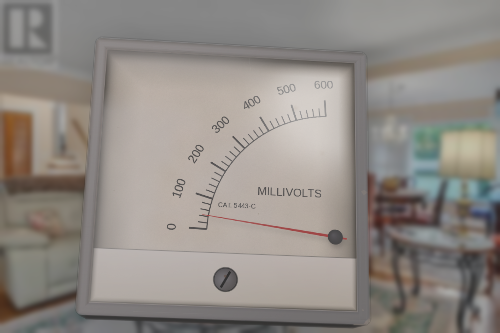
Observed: 40 mV
